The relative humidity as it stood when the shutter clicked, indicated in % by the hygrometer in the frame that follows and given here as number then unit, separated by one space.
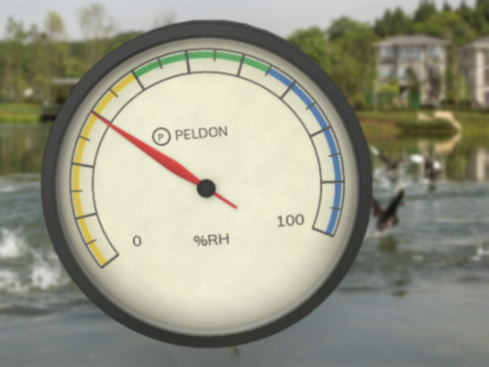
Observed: 30 %
